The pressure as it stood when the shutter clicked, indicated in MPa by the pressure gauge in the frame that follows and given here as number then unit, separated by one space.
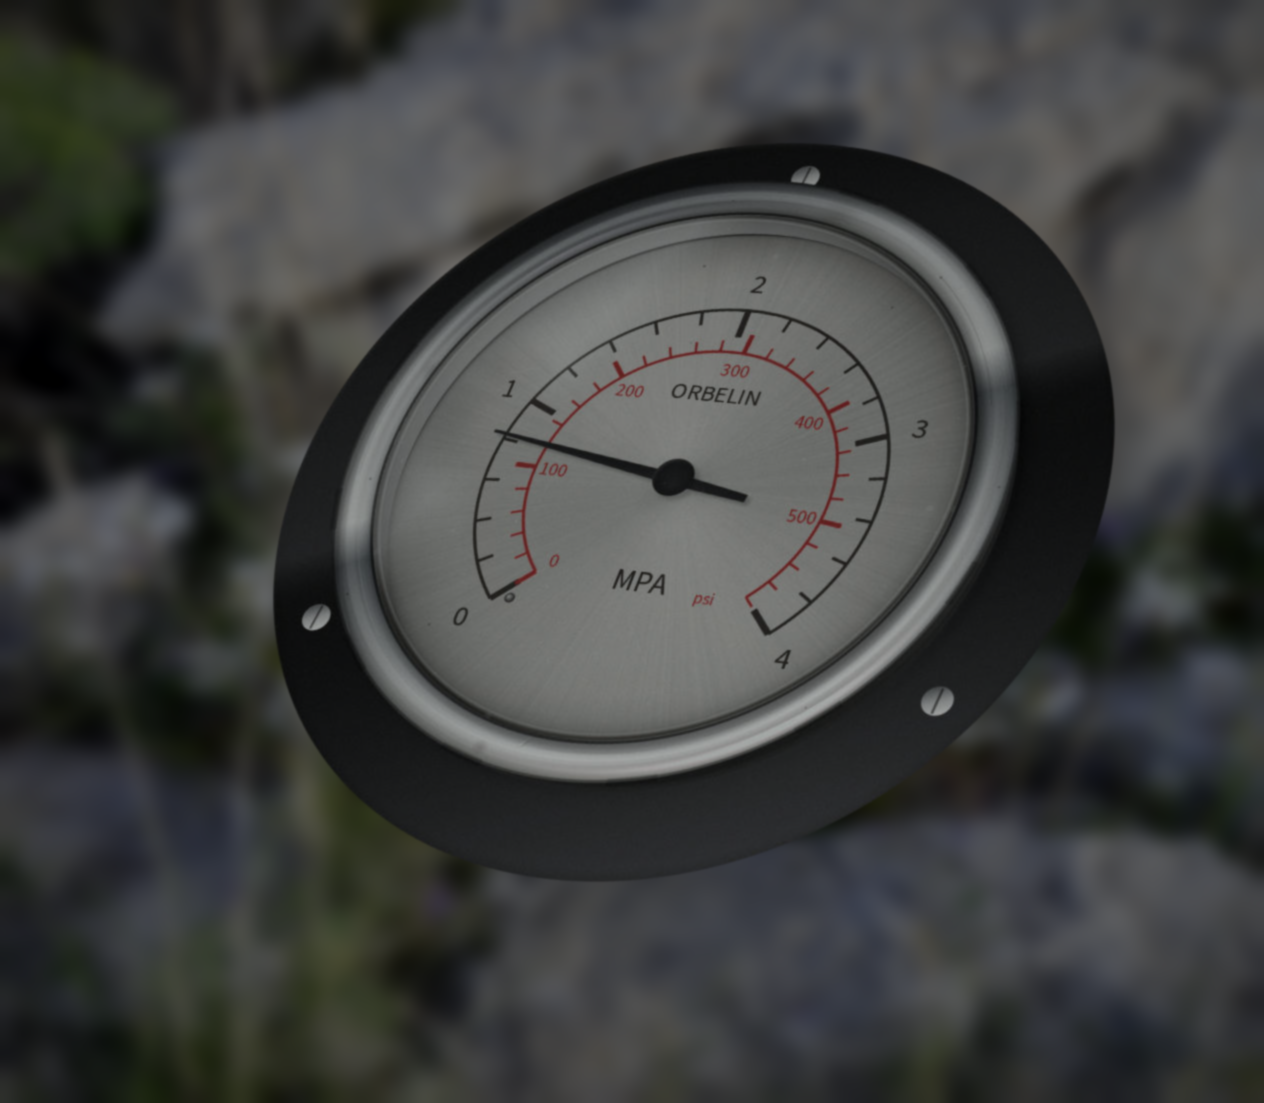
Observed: 0.8 MPa
